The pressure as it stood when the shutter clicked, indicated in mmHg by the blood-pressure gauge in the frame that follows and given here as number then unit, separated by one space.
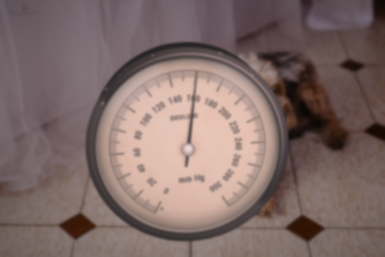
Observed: 160 mmHg
